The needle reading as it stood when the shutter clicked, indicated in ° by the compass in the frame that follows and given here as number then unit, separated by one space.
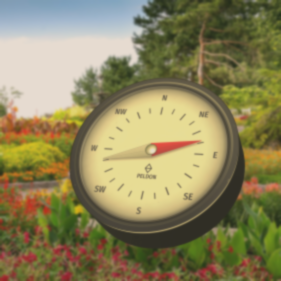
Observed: 75 °
